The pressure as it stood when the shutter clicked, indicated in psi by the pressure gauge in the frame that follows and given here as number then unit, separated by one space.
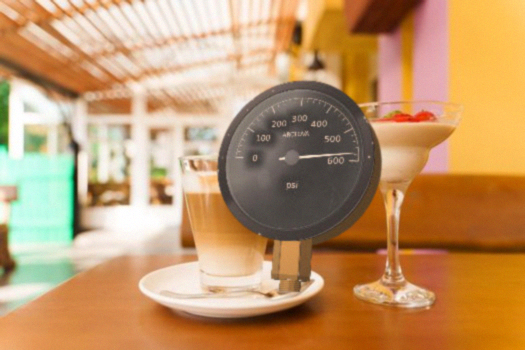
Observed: 580 psi
